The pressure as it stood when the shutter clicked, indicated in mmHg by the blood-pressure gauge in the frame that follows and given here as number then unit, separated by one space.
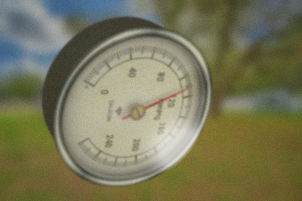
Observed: 110 mmHg
